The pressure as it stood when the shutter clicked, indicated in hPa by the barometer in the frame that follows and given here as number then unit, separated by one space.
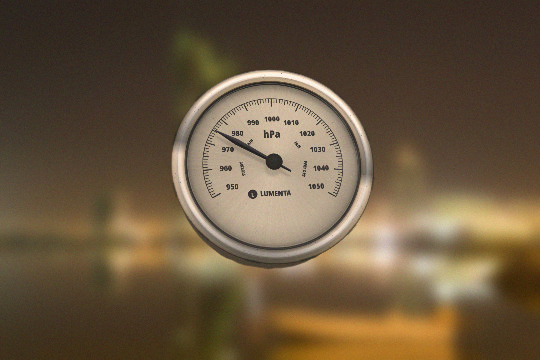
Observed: 975 hPa
